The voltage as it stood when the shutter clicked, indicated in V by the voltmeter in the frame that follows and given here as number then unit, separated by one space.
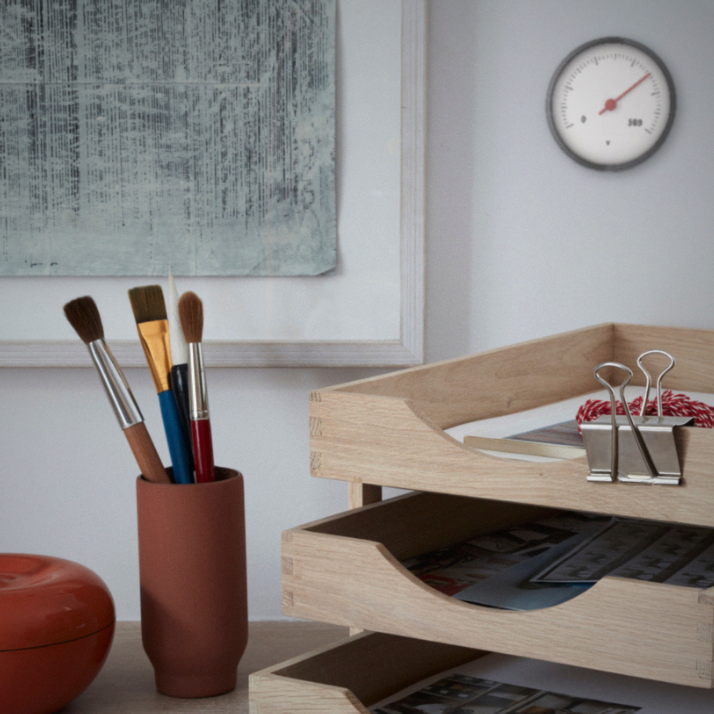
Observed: 350 V
